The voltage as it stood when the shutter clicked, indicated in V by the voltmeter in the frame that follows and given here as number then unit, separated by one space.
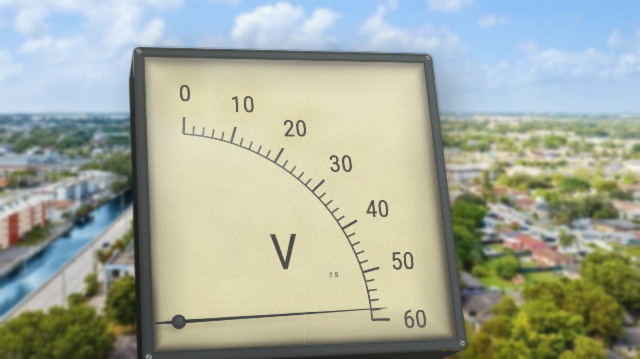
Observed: 58 V
